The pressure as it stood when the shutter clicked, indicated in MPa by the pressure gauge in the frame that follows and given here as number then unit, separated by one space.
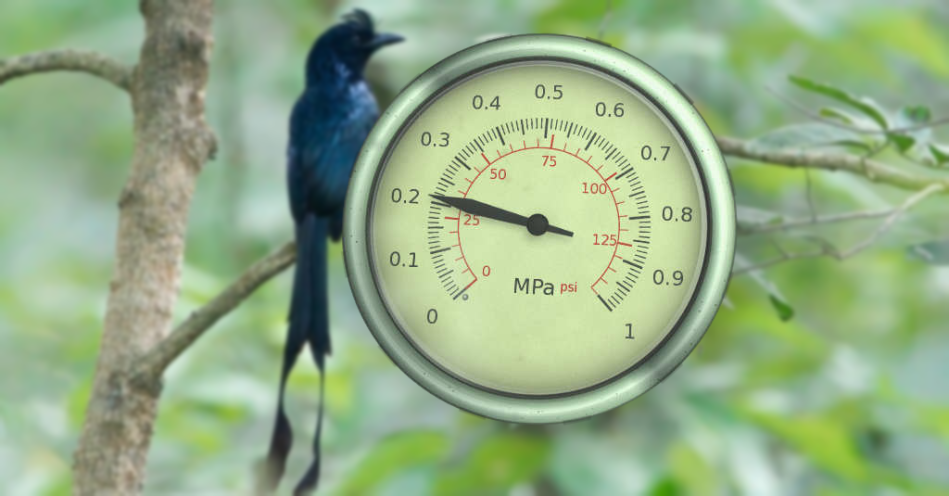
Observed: 0.21 MPa
